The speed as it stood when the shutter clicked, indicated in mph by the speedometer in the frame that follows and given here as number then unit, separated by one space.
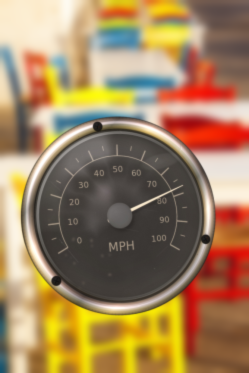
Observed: 77.5 mph
